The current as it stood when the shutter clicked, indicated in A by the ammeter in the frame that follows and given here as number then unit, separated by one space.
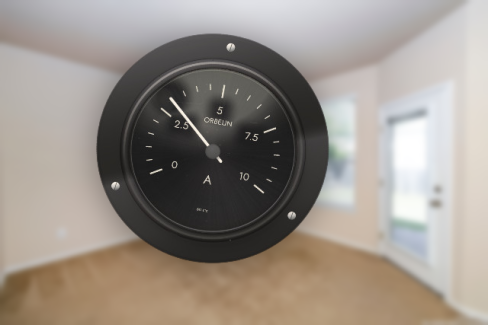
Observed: 3 A
